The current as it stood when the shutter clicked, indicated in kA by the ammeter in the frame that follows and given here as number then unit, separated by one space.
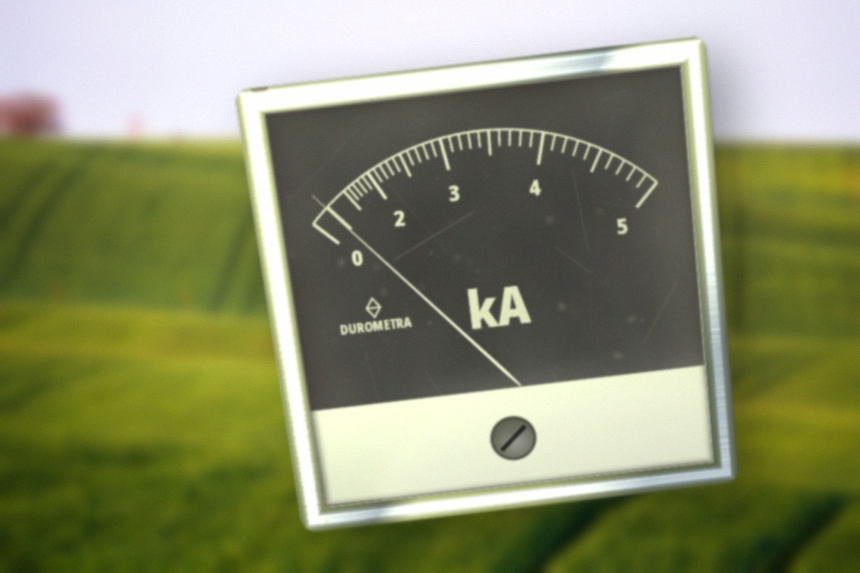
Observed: 1 kA
